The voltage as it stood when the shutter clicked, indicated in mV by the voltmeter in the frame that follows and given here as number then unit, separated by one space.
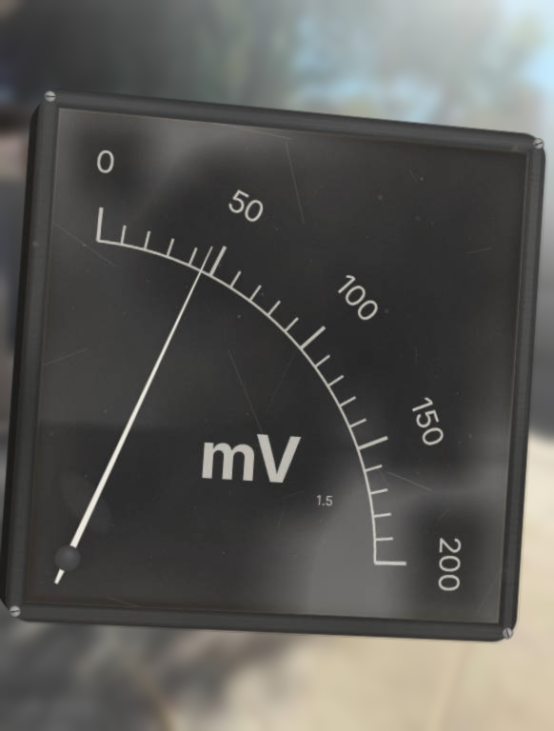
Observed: 45 mV
